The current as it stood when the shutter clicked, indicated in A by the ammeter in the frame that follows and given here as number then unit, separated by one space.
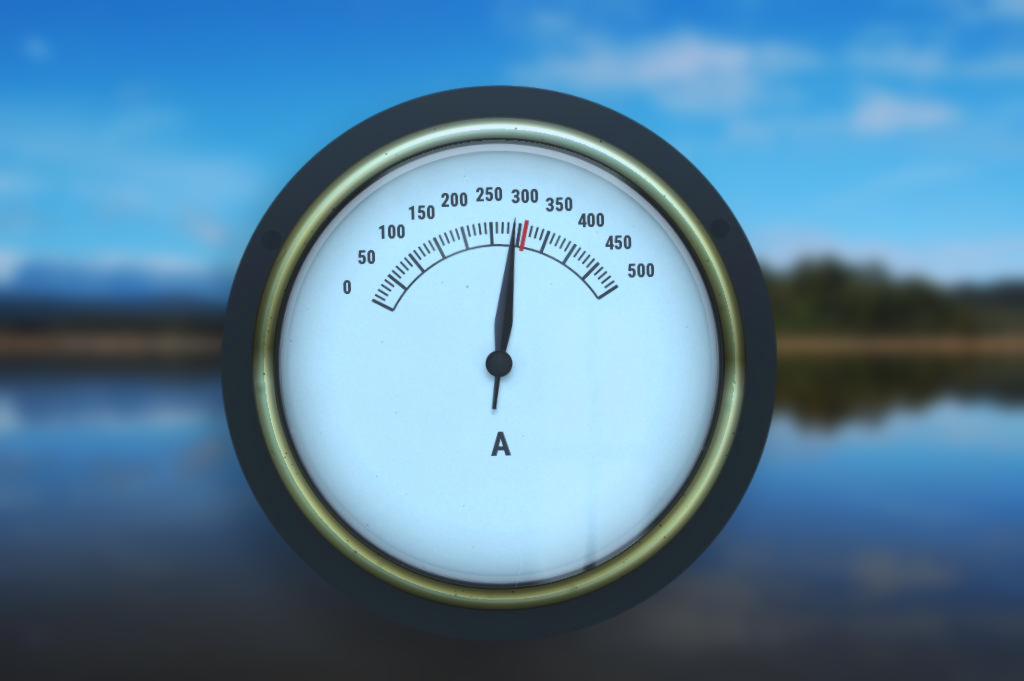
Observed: 290 A
